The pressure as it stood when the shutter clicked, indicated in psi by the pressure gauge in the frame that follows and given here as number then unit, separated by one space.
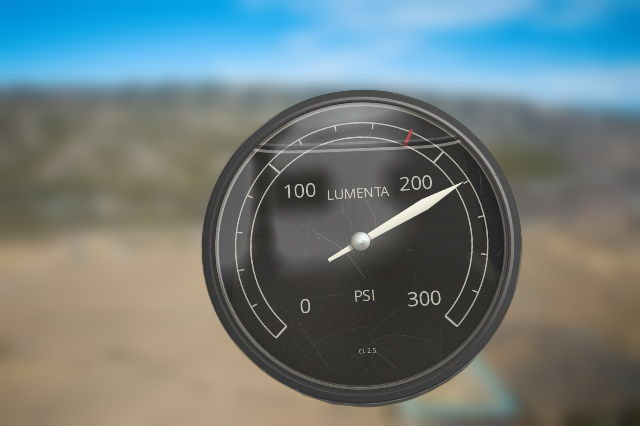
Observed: 220 psi
